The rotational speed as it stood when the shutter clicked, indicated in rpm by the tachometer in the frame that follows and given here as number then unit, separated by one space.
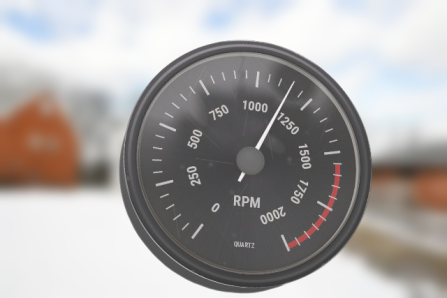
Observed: 1150 rpm
